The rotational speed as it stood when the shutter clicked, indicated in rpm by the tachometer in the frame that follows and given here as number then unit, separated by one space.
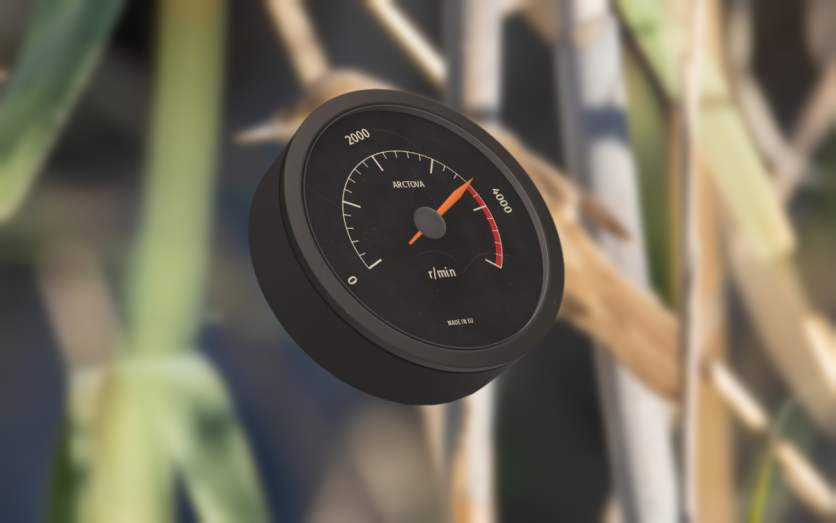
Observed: 3600 rpm
